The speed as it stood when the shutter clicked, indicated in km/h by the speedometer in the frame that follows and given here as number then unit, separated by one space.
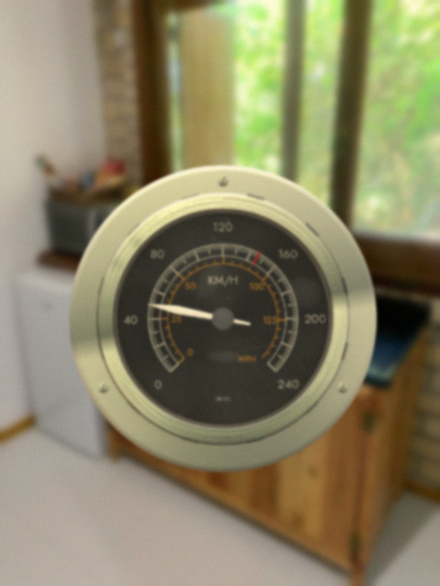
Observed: 50 km/h
